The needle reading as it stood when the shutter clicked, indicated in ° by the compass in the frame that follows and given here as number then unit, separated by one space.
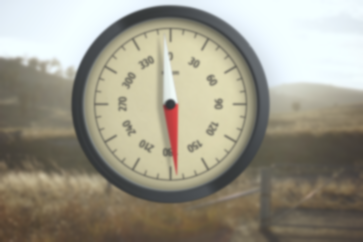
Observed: 175 °
